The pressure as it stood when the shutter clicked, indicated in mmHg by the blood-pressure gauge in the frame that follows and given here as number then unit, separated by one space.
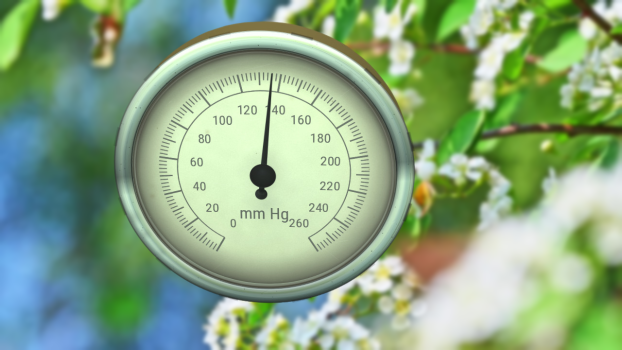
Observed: 136 mmHg
